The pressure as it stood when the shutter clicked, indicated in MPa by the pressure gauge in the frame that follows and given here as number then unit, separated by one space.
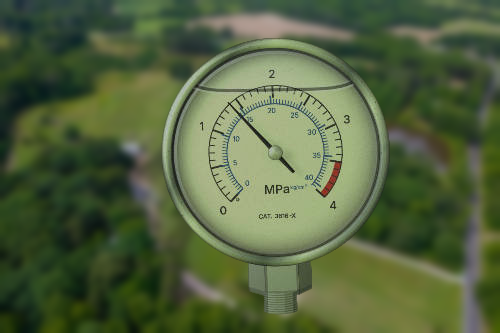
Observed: 1.4 MPa
